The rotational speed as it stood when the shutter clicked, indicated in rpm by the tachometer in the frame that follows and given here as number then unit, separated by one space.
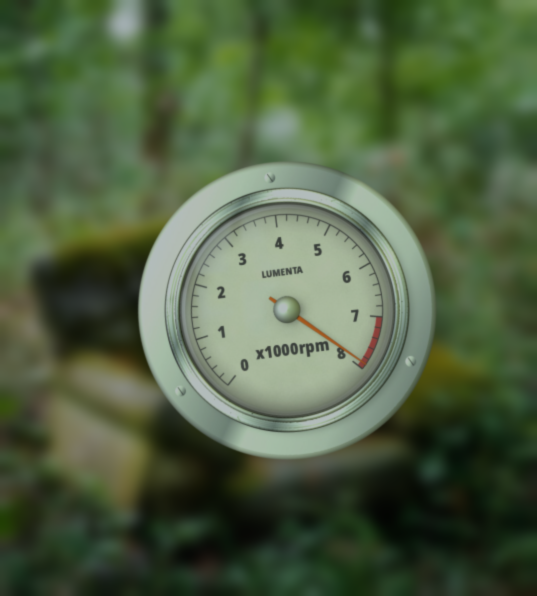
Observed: 7900 rpm
